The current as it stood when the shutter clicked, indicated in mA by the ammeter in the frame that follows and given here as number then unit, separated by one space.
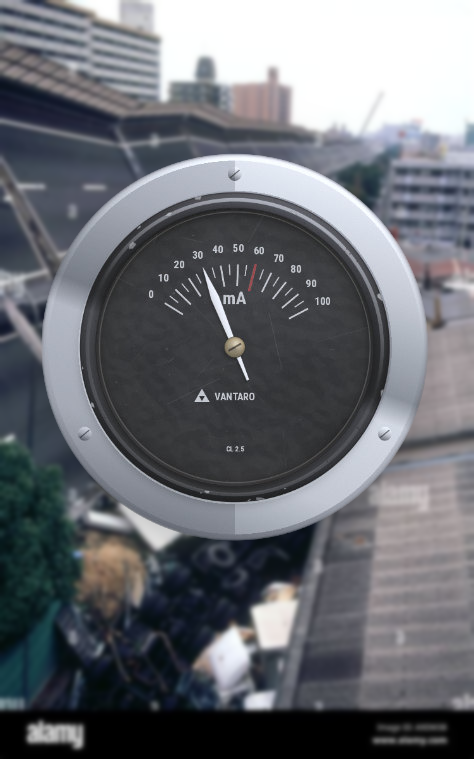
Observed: 30 mA
